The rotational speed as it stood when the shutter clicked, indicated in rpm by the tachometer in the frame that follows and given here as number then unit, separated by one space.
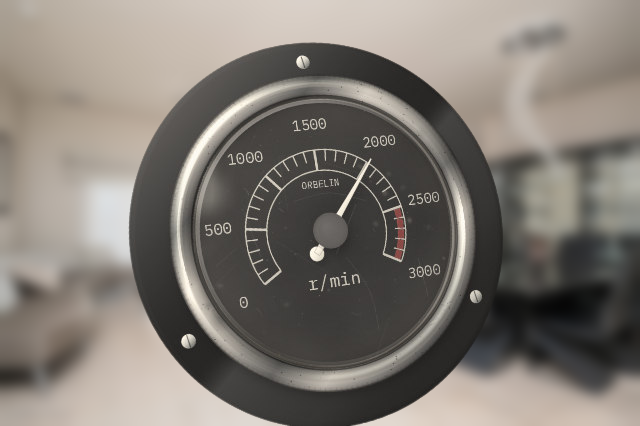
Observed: 2000 rpm
